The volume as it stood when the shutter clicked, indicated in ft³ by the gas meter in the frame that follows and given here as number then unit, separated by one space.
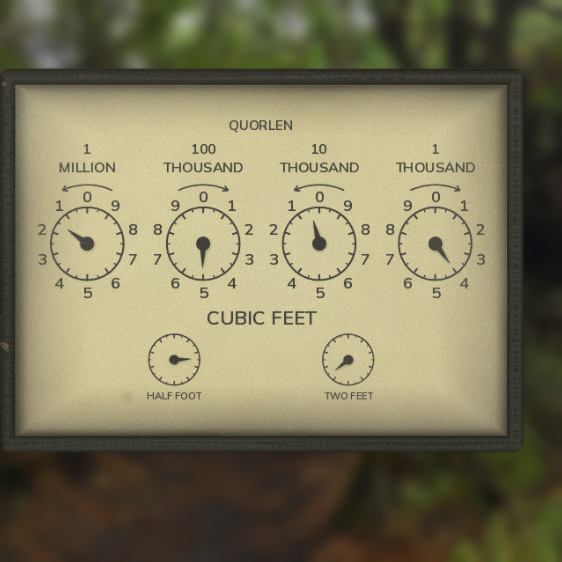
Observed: 150400 ft³
